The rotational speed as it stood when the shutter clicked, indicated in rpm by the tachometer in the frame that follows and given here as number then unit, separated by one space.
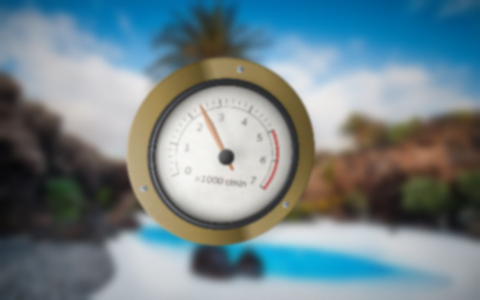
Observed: 2400 rpm
